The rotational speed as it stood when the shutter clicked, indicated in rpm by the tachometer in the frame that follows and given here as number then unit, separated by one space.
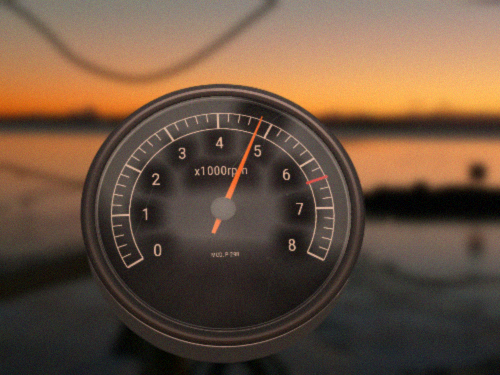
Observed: 4800 rpm
